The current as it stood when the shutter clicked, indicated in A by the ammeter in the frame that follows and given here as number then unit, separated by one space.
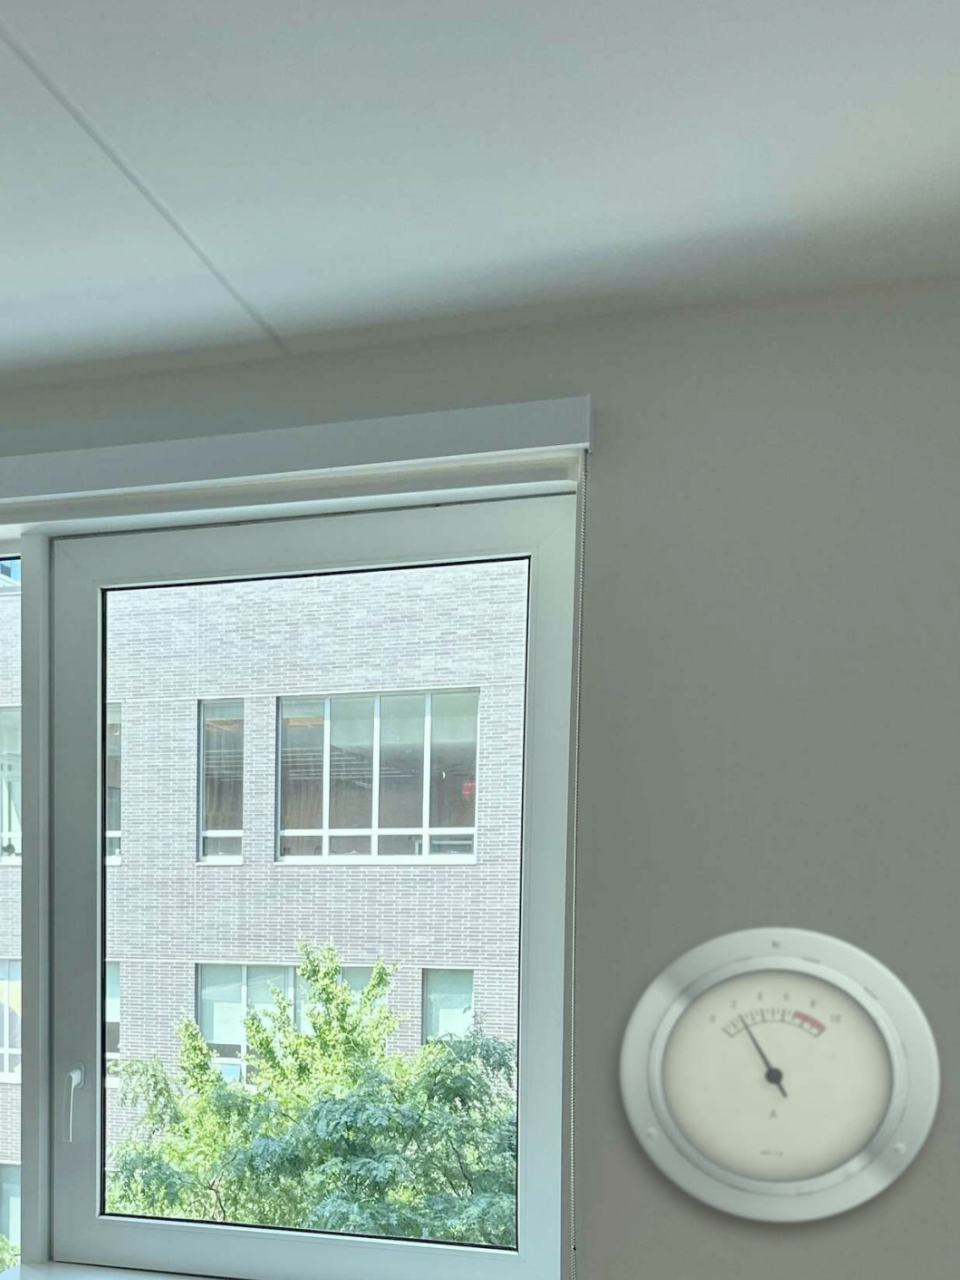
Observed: 2 A
